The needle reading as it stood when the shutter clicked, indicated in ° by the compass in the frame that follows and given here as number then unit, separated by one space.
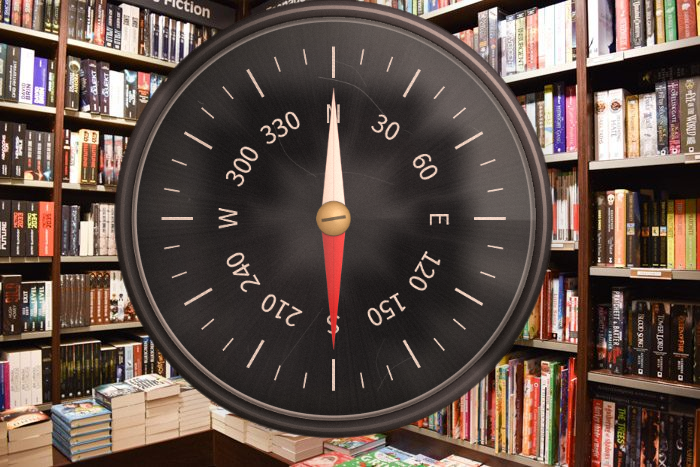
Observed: 180 °
